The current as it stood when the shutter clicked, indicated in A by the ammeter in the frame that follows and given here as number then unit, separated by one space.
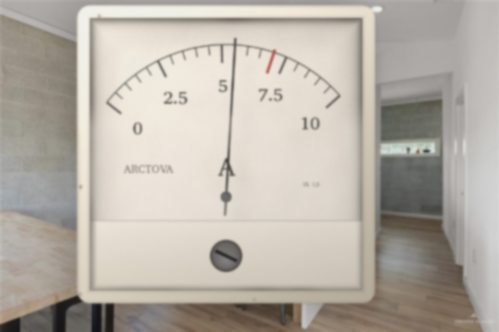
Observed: 5.5 A
